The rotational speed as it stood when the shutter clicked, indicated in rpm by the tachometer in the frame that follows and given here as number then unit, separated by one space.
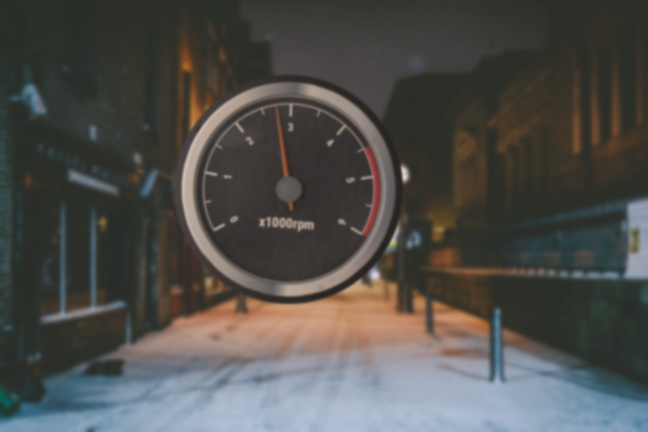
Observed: 2750 rpm
